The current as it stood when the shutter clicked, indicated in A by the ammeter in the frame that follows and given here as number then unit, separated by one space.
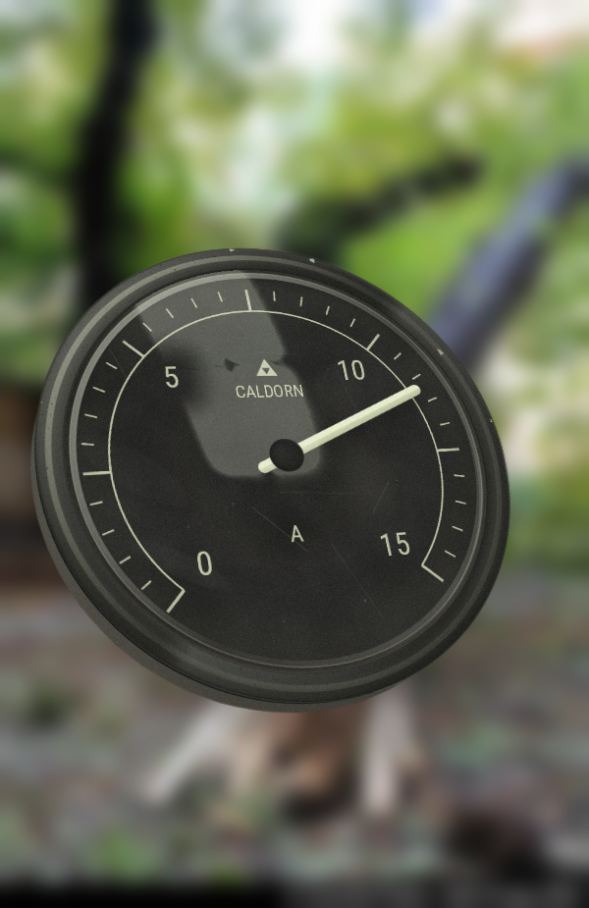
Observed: 11.25 A
